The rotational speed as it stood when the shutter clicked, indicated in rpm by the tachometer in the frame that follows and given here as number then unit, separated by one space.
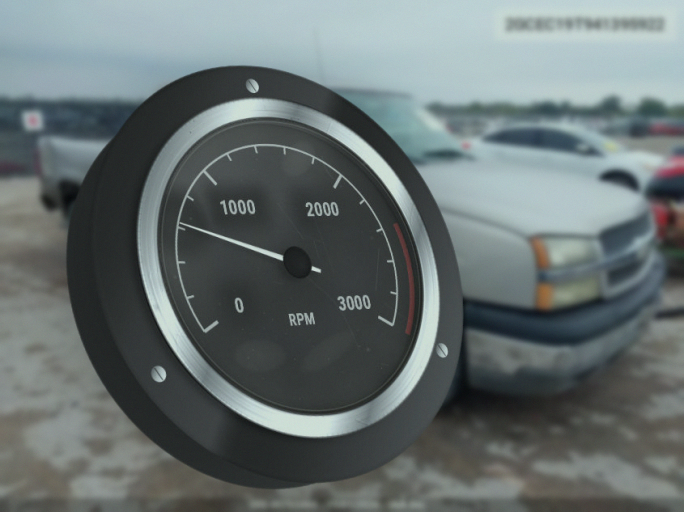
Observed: 600 rpm
